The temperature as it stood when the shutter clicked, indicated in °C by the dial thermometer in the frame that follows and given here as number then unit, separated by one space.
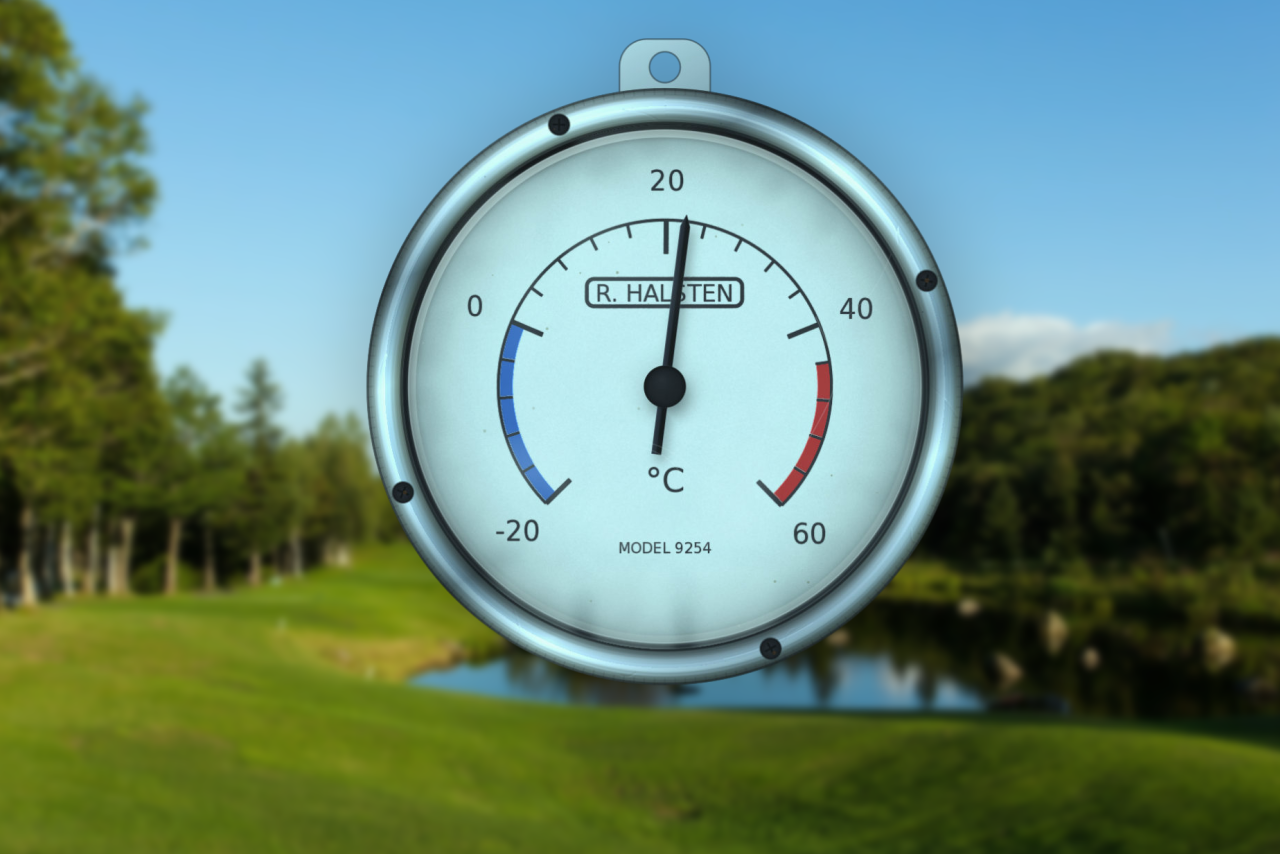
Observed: 22 °C
